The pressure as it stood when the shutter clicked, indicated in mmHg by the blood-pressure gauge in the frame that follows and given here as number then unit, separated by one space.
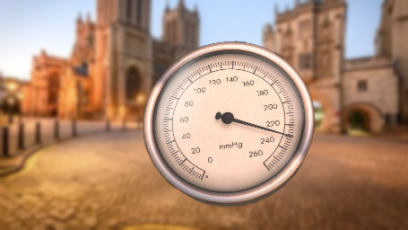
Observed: 230 mmHg
